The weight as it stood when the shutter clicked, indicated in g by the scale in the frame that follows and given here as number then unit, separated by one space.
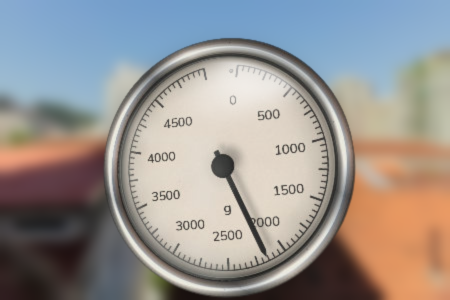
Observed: 2150 g
